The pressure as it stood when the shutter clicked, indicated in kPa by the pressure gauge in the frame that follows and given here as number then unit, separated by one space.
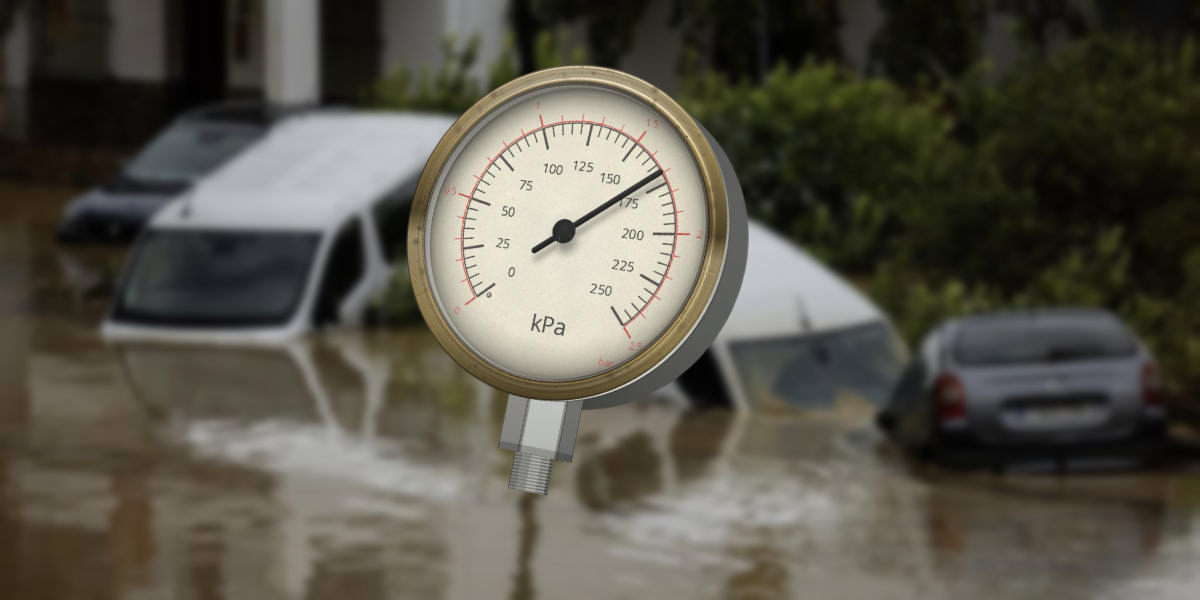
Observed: 170 kPa
